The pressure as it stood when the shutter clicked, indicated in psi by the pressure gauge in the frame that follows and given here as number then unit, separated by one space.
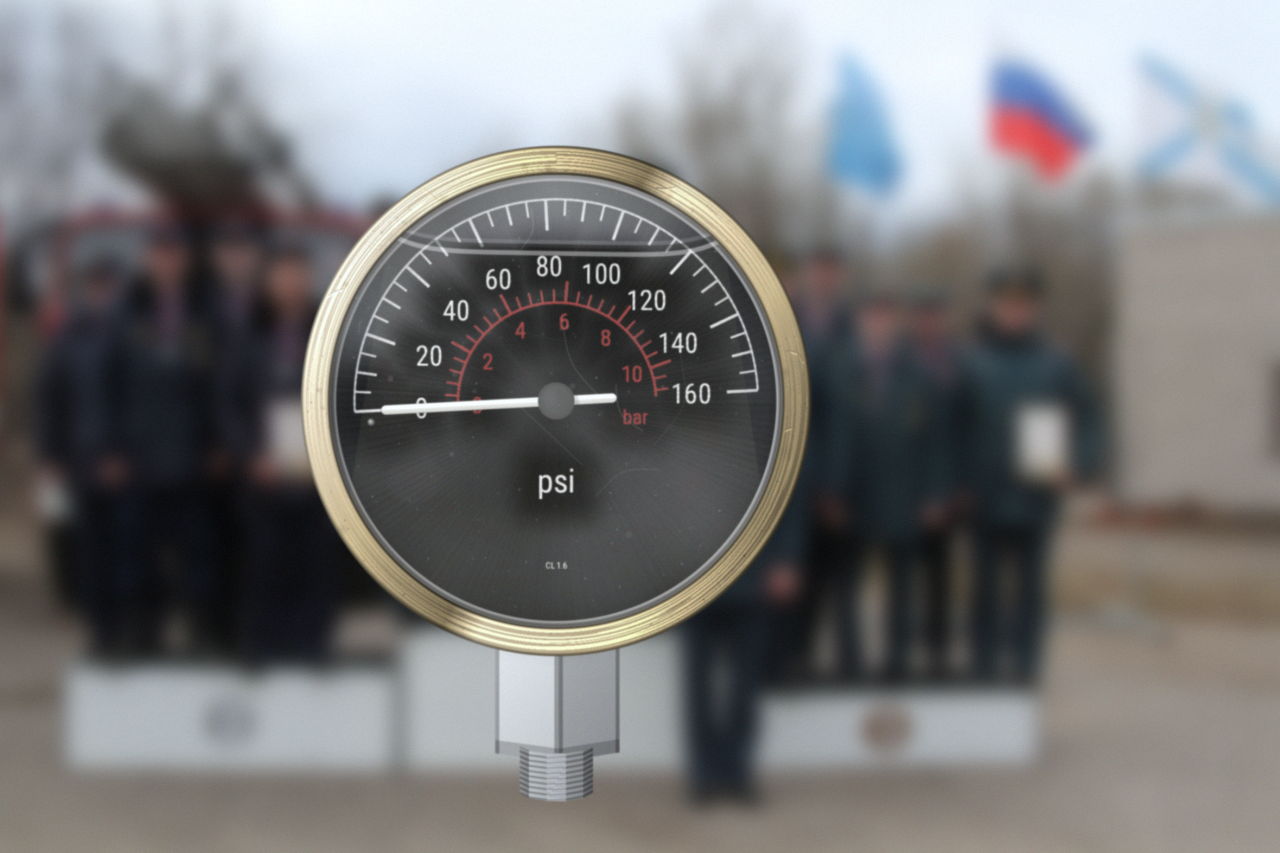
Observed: 0 psi
